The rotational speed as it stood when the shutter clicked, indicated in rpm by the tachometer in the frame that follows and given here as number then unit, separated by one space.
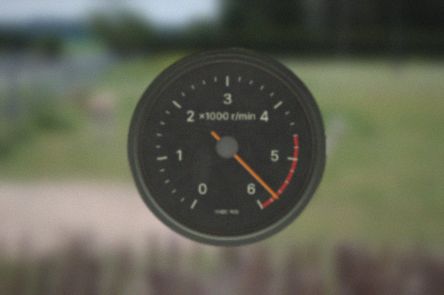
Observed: 5700 rpm
